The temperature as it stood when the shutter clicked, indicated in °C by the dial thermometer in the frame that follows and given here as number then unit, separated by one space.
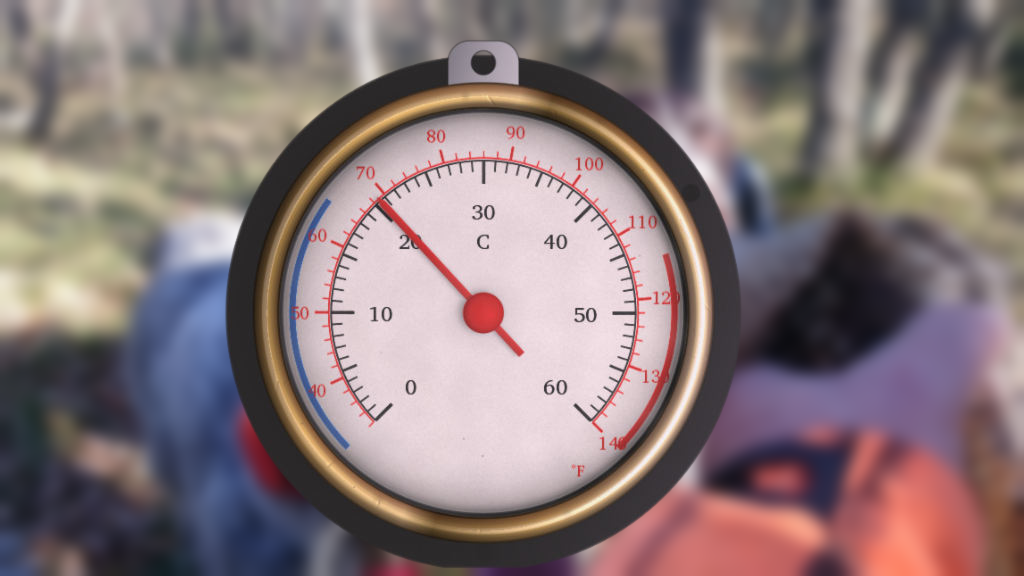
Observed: 20.5 °C
